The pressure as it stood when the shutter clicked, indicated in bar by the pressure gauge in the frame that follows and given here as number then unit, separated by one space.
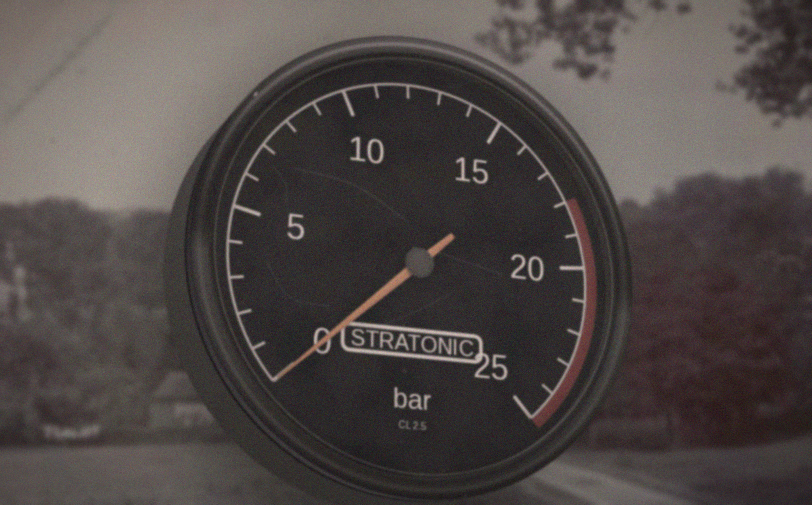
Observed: 0 bar
